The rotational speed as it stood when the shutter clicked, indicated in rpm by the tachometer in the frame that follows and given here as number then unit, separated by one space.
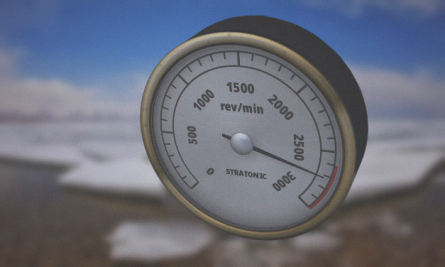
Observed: 2700 rpm
